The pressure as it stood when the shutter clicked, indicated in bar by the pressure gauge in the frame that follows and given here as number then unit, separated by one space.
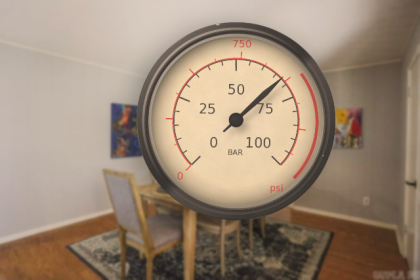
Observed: 67.5 bar
